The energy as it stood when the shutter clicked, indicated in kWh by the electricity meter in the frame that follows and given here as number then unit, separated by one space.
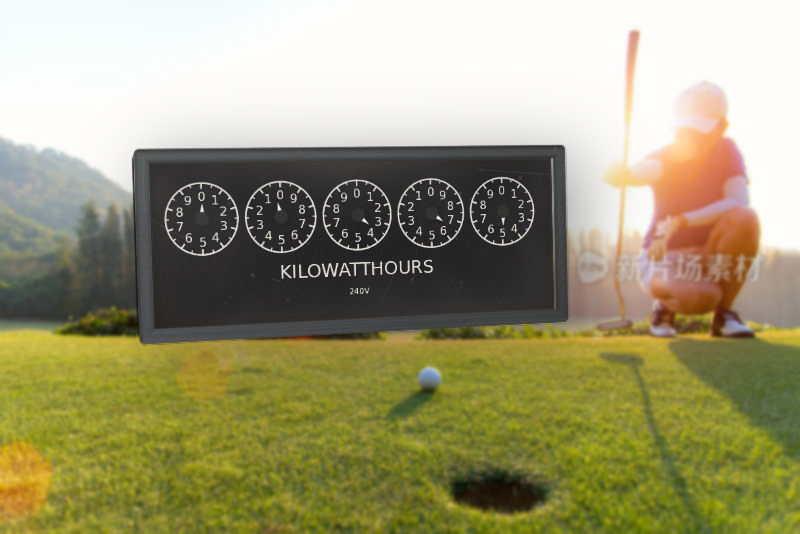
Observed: 365 kWh
